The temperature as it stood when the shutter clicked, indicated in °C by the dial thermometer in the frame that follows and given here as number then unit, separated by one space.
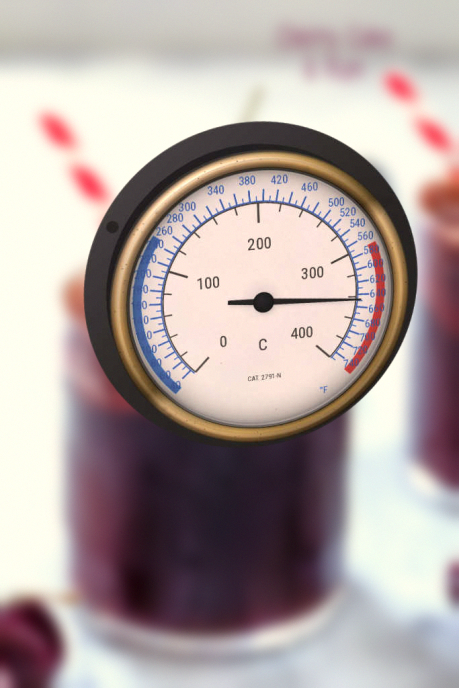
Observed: 340 °C
